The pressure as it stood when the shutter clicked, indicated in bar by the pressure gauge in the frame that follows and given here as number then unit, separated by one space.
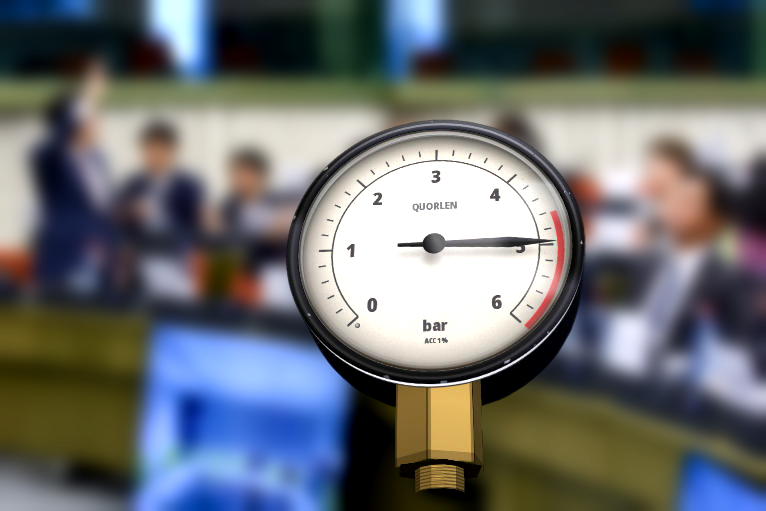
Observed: 5 bar
